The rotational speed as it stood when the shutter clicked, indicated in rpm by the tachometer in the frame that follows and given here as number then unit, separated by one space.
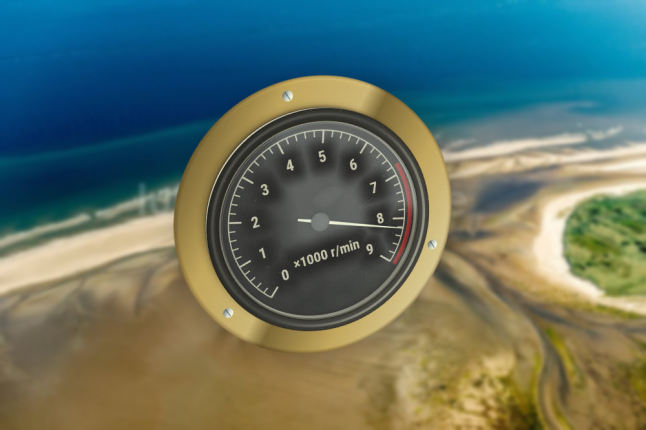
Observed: 8200 rpm
